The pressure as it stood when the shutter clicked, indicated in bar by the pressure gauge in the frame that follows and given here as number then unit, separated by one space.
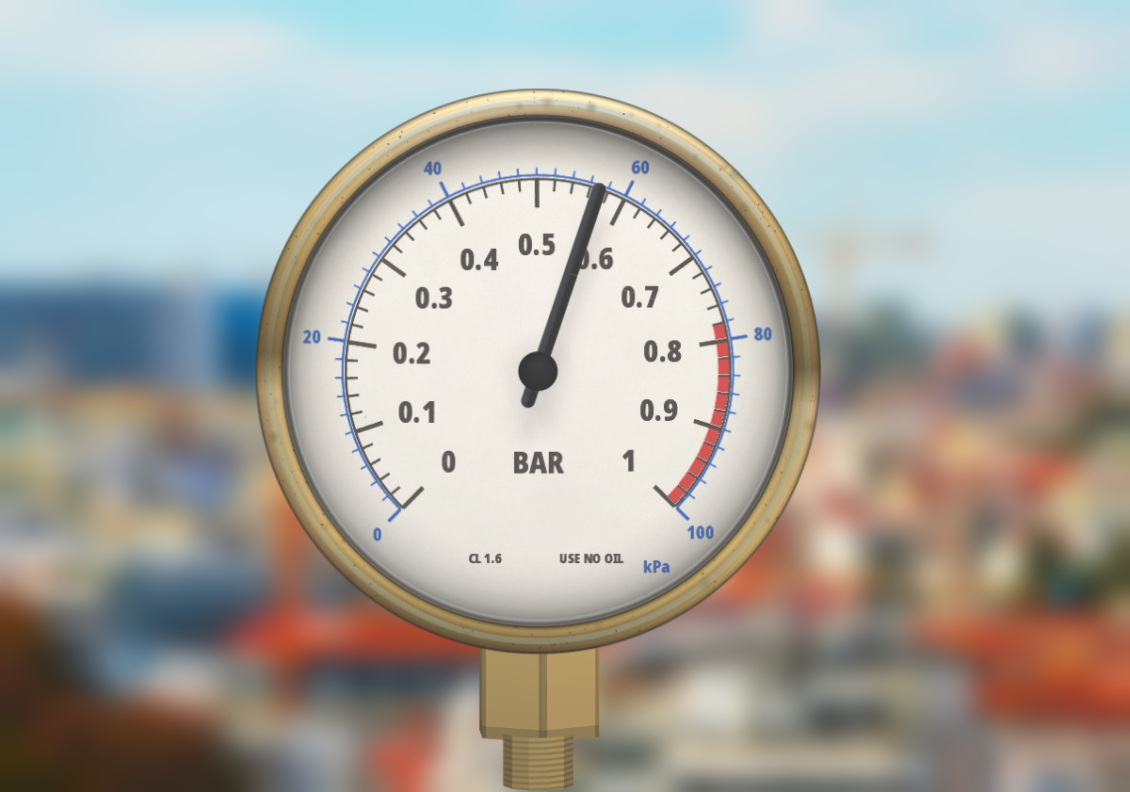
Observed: 0.57 bar
